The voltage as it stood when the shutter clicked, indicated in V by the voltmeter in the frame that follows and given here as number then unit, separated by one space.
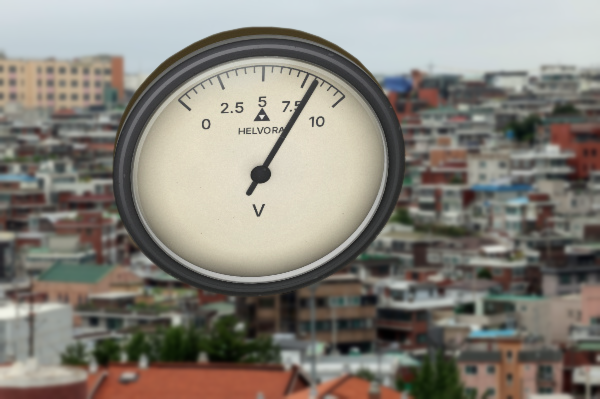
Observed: 8 V
